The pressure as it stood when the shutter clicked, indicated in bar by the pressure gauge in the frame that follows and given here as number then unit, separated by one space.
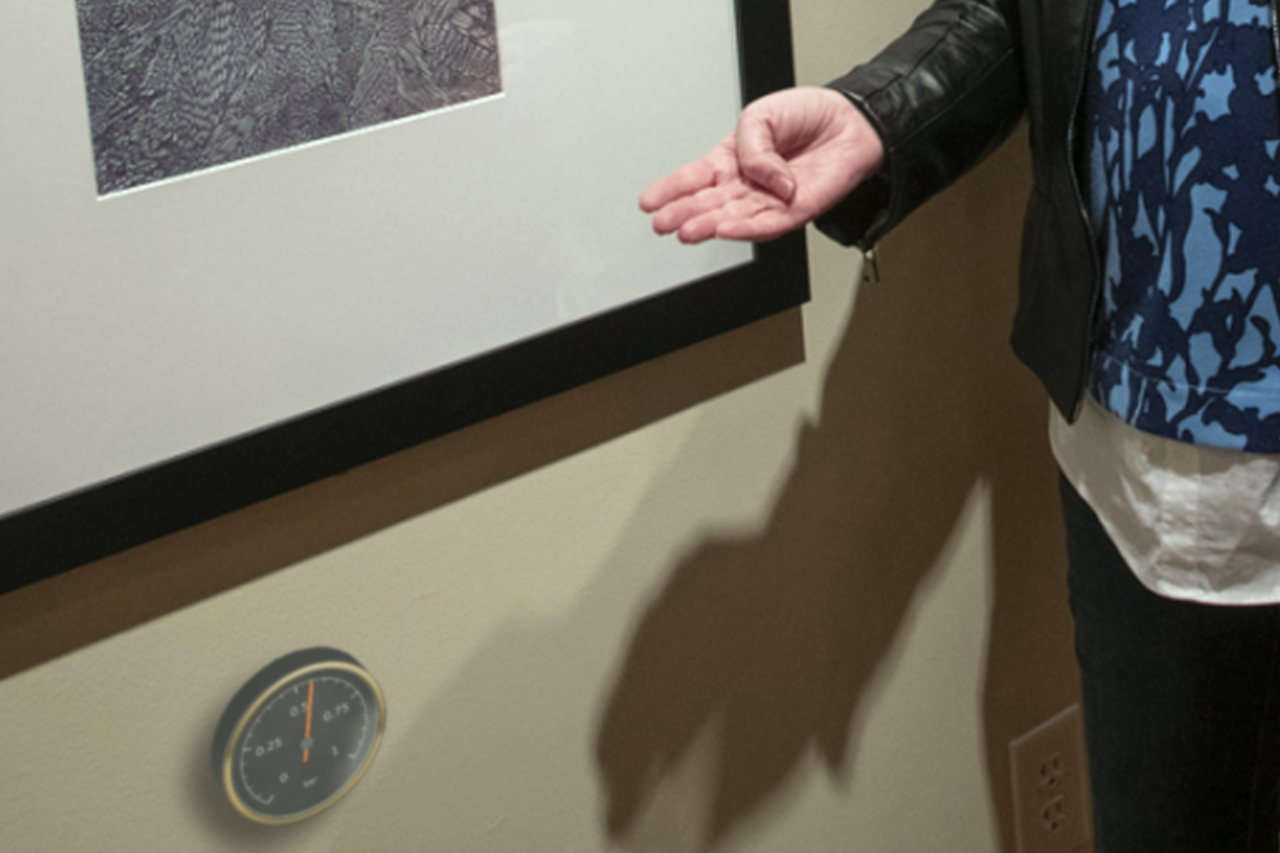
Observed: 0.55 bar
